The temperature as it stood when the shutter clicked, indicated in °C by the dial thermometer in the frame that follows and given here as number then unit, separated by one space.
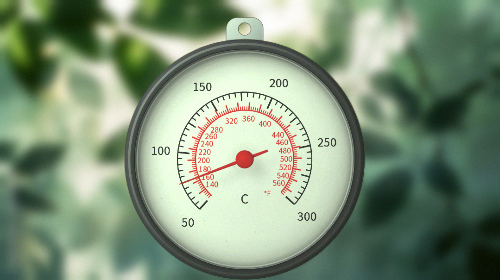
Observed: 75 °C
